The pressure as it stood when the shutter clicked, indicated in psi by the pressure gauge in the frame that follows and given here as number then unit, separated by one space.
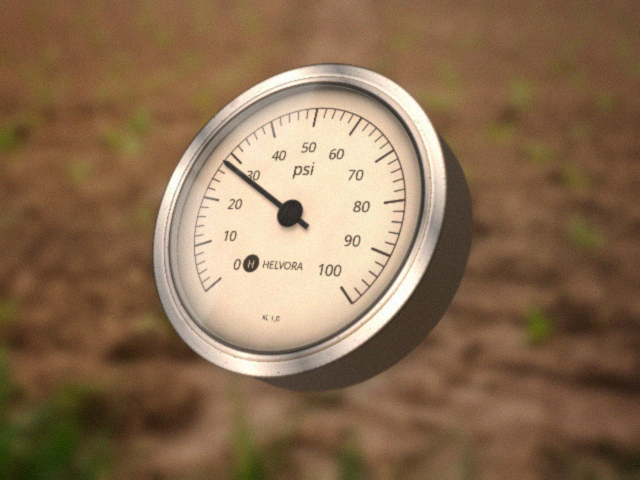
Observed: 28 psi
